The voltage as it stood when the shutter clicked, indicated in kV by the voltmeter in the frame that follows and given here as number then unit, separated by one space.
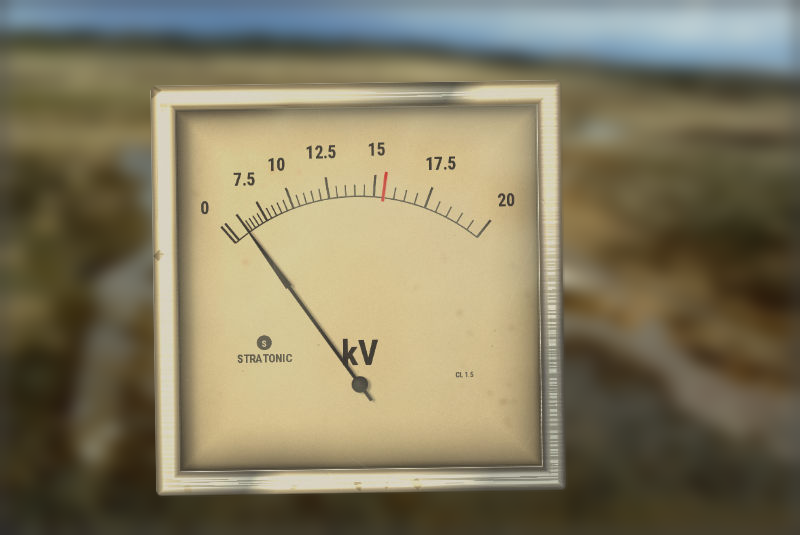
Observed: 5 kV
